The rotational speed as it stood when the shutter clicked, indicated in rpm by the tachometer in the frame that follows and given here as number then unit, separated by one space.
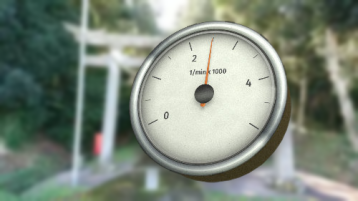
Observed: 2500 rpm
